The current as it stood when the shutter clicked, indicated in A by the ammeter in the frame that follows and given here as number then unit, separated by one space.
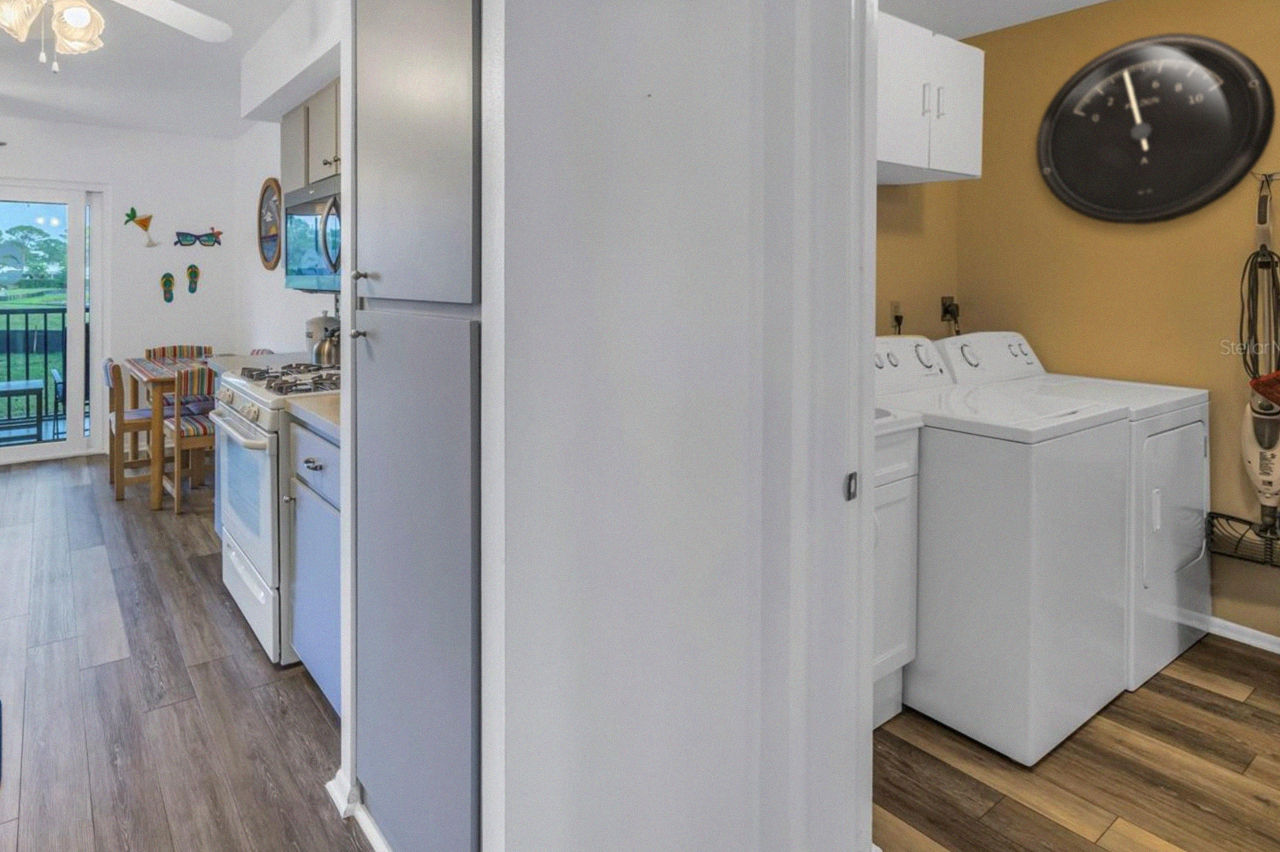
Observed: 4 A
